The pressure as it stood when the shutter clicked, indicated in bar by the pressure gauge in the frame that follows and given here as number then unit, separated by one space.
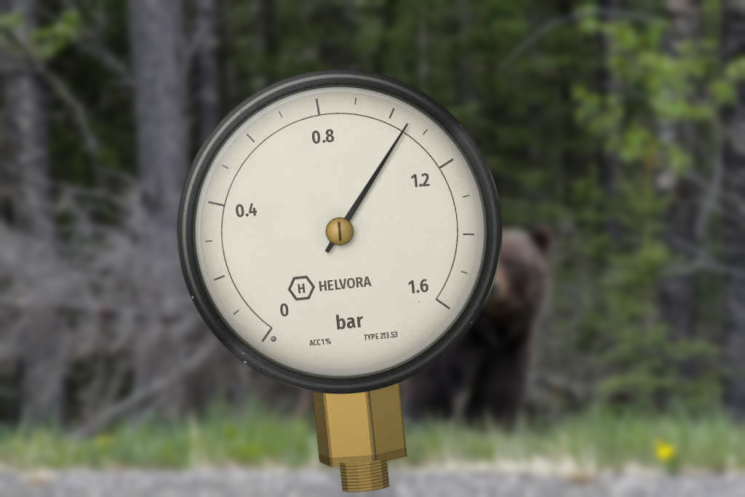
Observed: 1.05 bar
